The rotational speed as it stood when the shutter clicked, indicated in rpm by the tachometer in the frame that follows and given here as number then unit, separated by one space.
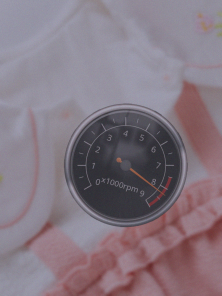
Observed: 8250 rpm
